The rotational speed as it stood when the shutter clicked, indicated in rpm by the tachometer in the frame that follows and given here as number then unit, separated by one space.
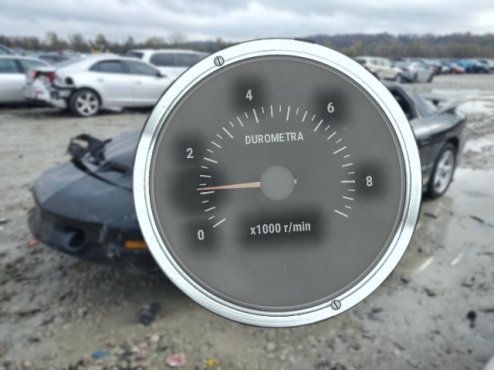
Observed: 1125 rpm
